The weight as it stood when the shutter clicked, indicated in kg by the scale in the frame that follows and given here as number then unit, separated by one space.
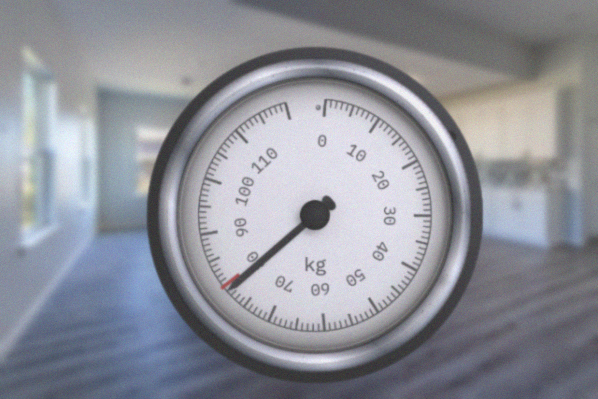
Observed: 79 kg
